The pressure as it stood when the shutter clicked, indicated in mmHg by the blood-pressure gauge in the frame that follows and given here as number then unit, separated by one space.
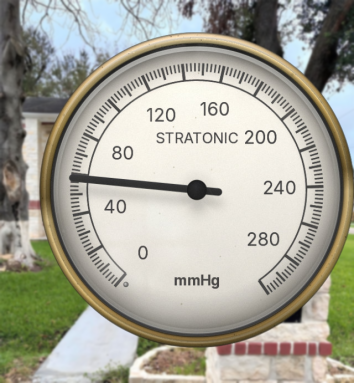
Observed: 58 mmHg
